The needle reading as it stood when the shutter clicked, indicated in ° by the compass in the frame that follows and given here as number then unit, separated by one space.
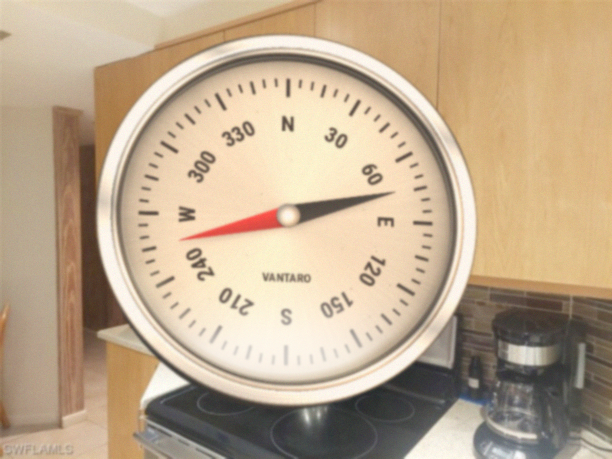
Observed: 255 °
